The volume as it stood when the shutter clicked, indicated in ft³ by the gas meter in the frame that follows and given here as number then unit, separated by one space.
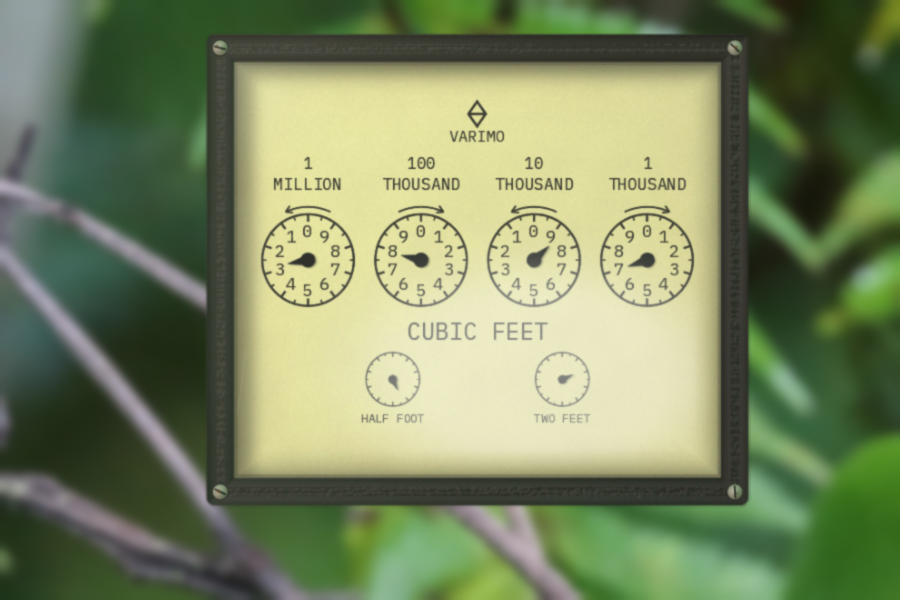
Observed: 278700 ft³
